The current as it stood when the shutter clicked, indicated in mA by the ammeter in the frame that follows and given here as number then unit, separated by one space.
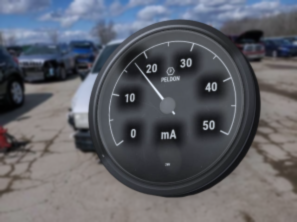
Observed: 17.5 mA
